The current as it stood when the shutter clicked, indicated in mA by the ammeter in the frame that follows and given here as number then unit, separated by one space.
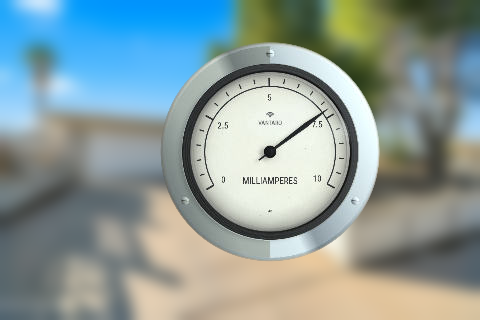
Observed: 7.25 mA
